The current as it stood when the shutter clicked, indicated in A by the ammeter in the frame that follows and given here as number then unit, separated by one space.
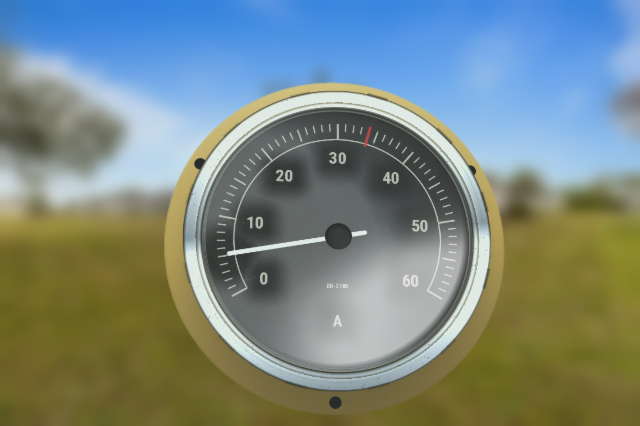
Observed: 5 A
